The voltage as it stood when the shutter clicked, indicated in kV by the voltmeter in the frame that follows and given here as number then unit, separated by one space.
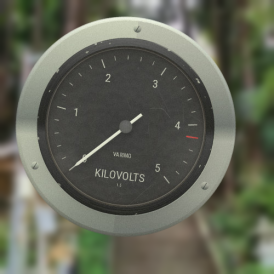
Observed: 0 kV
